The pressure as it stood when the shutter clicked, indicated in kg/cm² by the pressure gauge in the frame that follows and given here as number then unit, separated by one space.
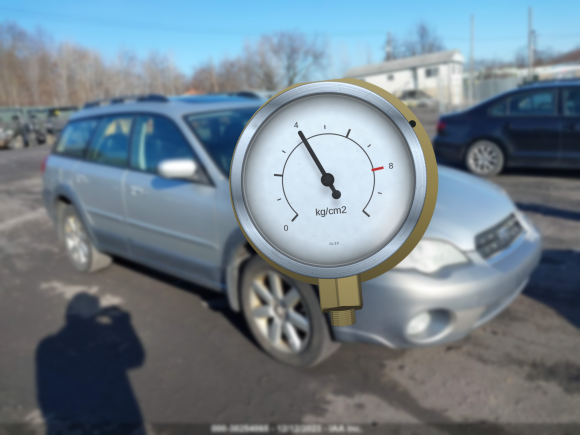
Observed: 4 kg/cm²
